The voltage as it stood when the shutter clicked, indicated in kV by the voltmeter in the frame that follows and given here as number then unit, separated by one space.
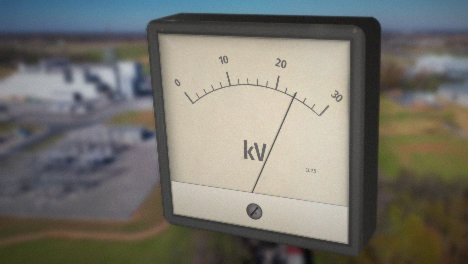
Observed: 24 kV
